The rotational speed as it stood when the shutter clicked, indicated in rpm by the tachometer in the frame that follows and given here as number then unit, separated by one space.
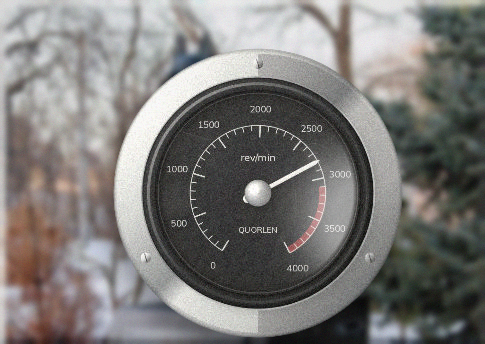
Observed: 2800 rpm
